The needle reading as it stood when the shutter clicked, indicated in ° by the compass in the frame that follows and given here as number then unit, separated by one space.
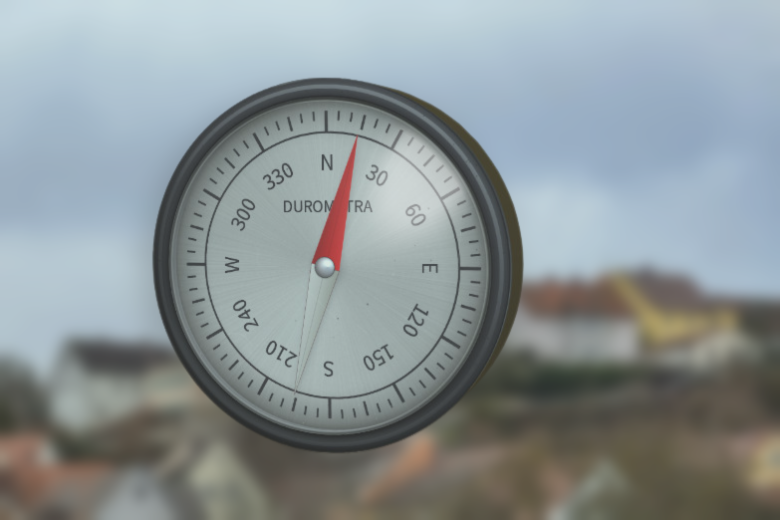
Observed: 15 °
